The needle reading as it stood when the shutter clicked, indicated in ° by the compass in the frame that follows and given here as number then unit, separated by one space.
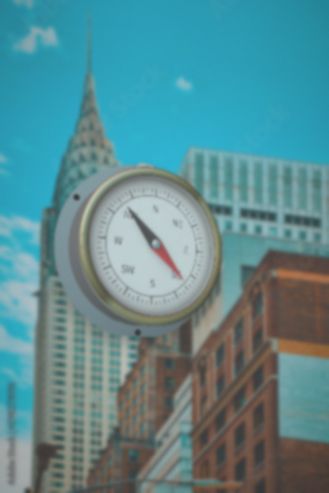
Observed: 135 °
